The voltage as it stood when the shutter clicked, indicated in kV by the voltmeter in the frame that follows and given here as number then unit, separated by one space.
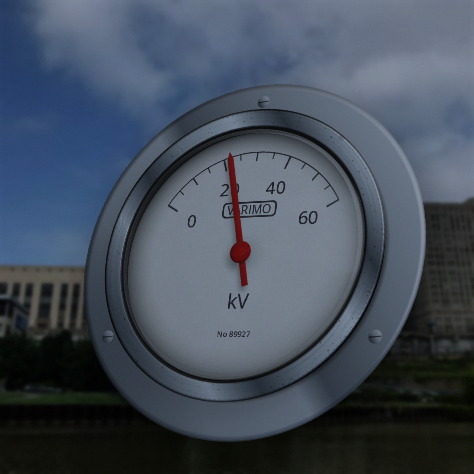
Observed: 22.5 kV
